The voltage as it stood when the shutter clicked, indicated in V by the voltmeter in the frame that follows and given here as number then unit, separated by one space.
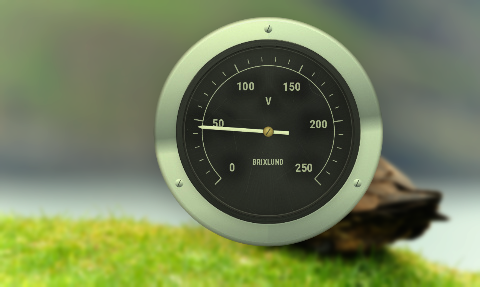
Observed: 45 V
